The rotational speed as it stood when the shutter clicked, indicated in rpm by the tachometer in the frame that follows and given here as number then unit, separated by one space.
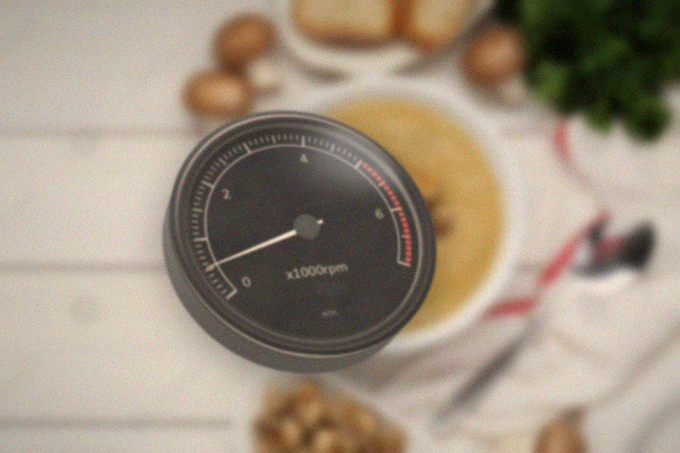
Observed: 500 rpm
